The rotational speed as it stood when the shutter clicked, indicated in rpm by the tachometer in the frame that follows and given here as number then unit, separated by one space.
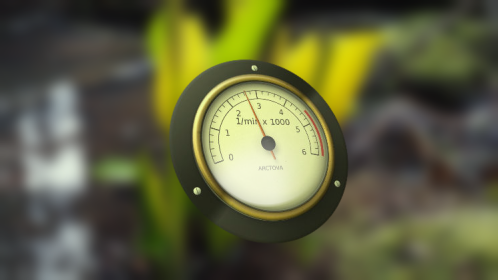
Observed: 2600 rpm
